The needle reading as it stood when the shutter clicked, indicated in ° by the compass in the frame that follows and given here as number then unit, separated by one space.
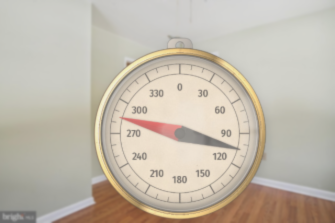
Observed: 285 °
